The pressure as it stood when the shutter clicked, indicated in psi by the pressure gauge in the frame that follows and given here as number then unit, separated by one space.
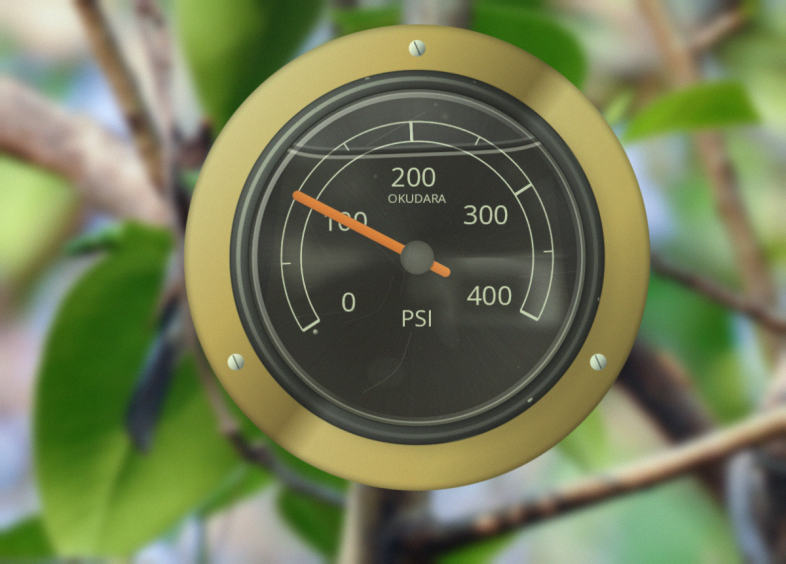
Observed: 100 psi
